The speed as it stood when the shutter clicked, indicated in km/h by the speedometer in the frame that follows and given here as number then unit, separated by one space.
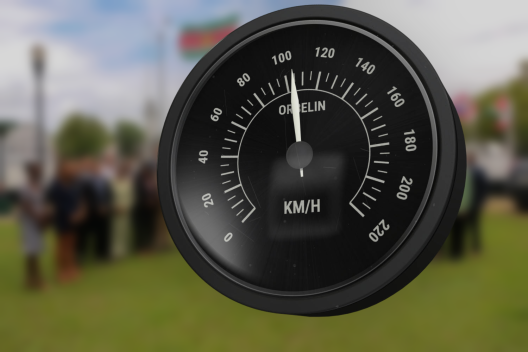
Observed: 105 km/h
